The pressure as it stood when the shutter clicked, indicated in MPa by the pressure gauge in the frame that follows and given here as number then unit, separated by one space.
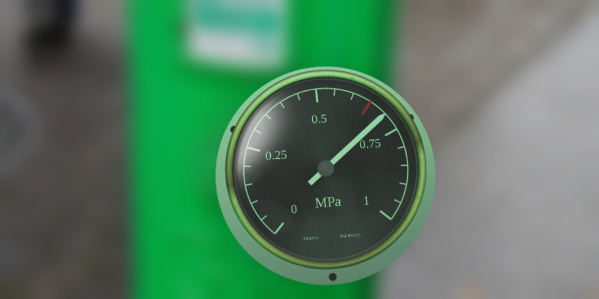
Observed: 0.7 MPa
